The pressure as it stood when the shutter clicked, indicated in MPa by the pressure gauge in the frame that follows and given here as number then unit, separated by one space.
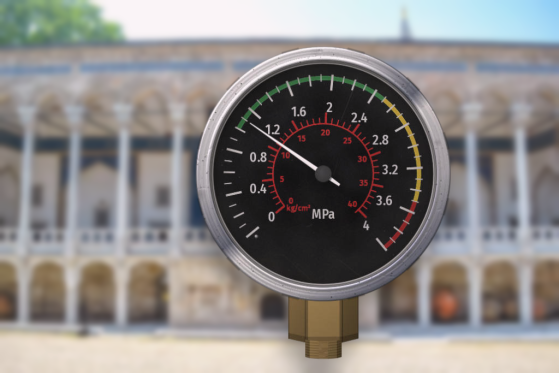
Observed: 1.1 MPa
